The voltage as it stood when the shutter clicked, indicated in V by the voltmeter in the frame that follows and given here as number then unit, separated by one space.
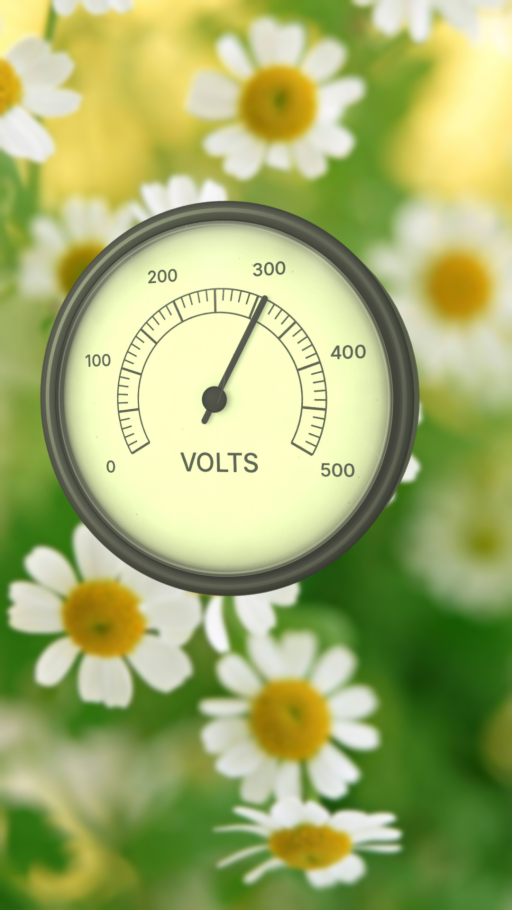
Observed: 310 V
